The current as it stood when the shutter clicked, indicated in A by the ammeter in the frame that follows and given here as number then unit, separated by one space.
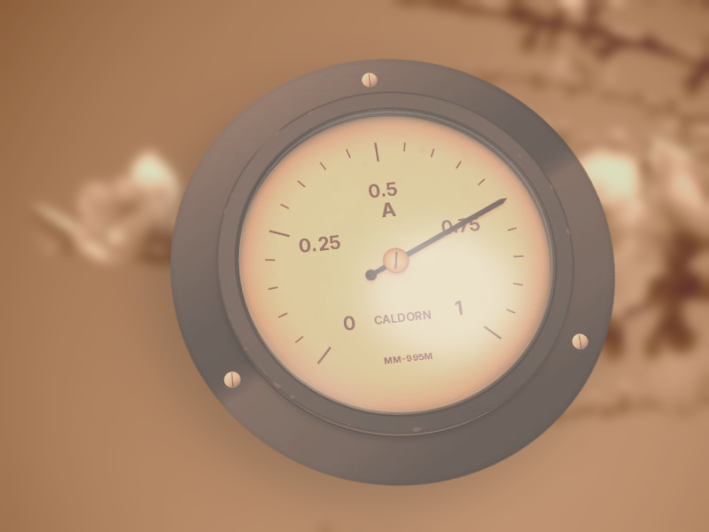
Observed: 0.75 A
